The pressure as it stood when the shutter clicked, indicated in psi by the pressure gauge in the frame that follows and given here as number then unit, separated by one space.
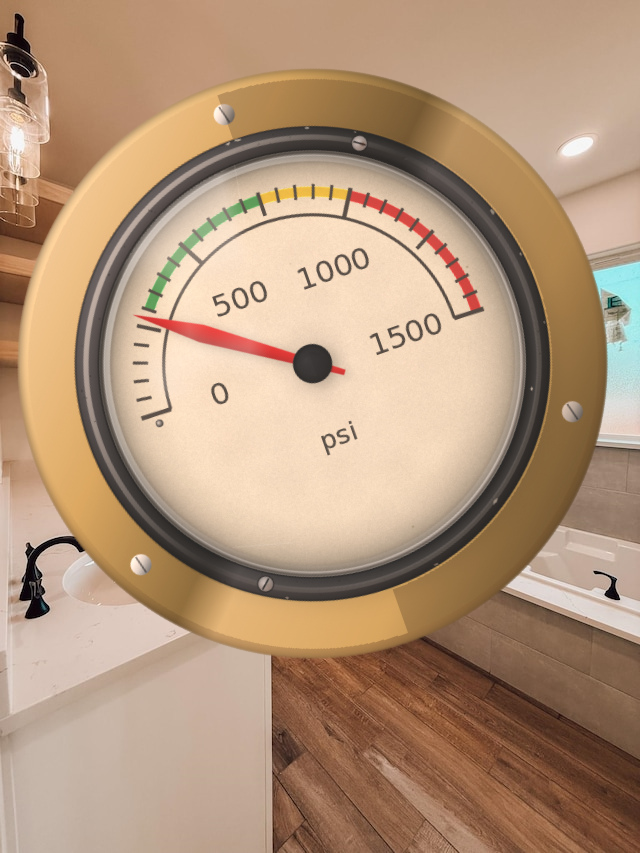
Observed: 275 psi
